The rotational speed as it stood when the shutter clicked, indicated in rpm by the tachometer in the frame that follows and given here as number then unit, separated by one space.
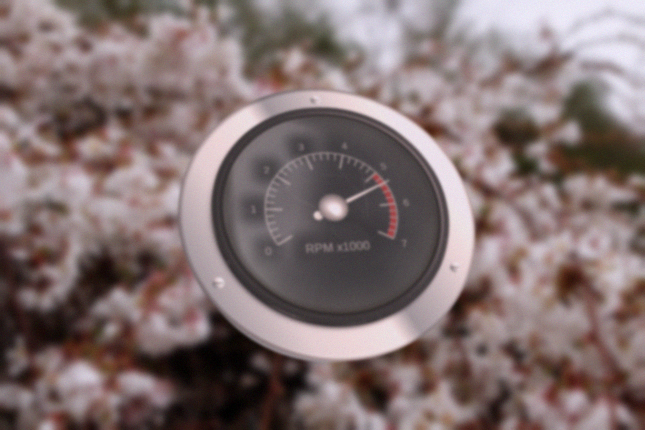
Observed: 5400 rpm
